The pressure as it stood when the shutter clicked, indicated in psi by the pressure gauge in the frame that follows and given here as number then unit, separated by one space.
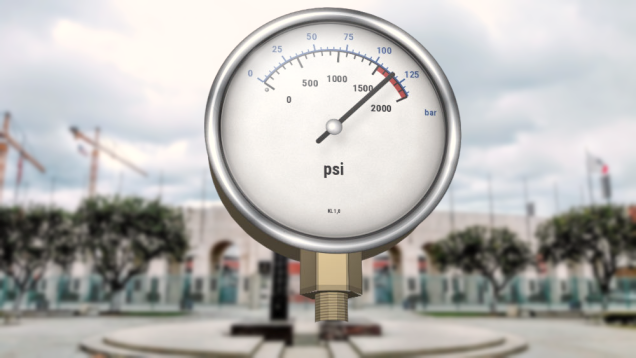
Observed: 1700 psi
